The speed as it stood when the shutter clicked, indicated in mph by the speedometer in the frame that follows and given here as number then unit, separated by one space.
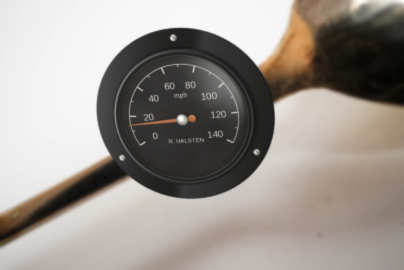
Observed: 15 mph
